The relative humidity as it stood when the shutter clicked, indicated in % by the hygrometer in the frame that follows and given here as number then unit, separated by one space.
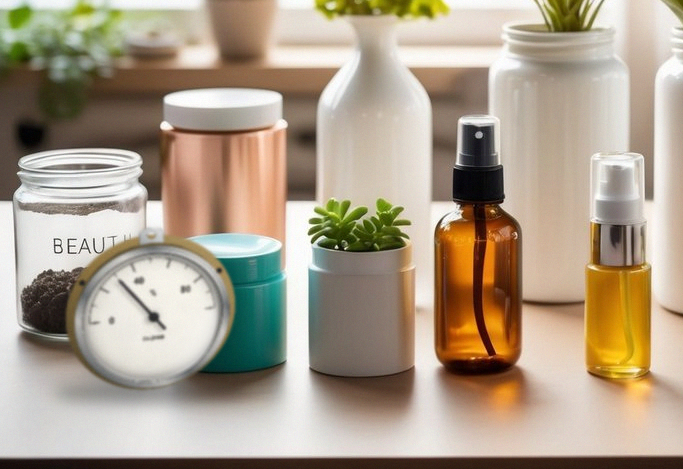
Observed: 30 %
